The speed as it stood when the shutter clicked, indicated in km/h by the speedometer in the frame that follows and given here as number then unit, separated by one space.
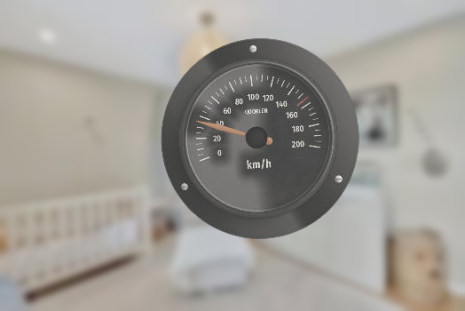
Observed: 35 km/h
